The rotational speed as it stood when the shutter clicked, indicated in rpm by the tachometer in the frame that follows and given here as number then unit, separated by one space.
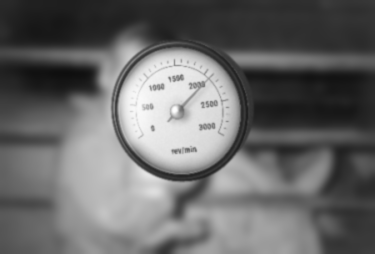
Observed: 2100 rpm
